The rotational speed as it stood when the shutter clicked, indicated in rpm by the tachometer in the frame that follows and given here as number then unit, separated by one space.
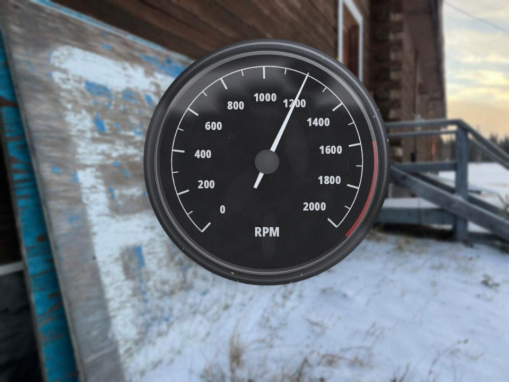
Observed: 1200 rpm
